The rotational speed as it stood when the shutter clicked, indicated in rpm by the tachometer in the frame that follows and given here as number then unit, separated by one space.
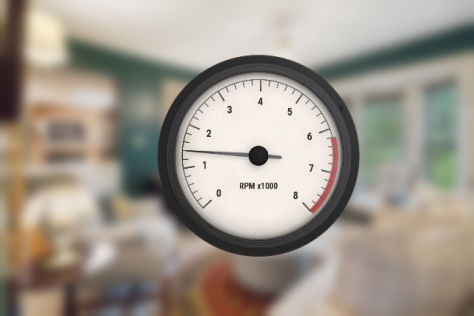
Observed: 1400 rpm
